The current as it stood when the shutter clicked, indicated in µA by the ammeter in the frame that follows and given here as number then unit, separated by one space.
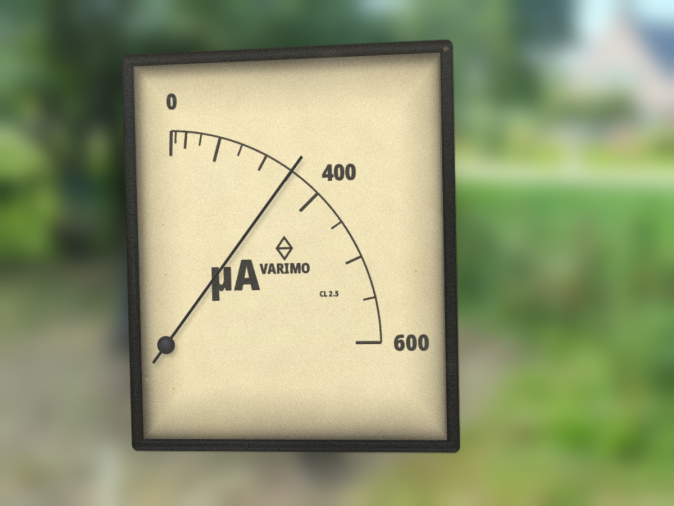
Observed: 350 µA
